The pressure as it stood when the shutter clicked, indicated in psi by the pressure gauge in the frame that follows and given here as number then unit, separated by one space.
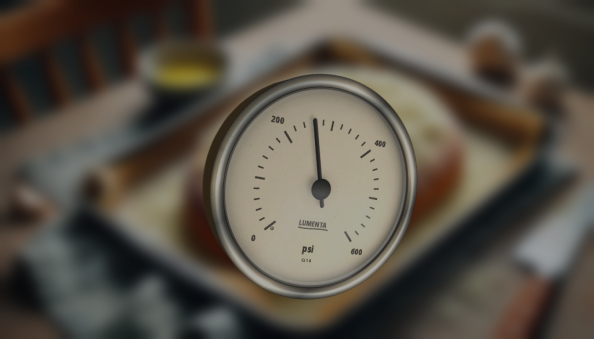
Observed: 260 psi
